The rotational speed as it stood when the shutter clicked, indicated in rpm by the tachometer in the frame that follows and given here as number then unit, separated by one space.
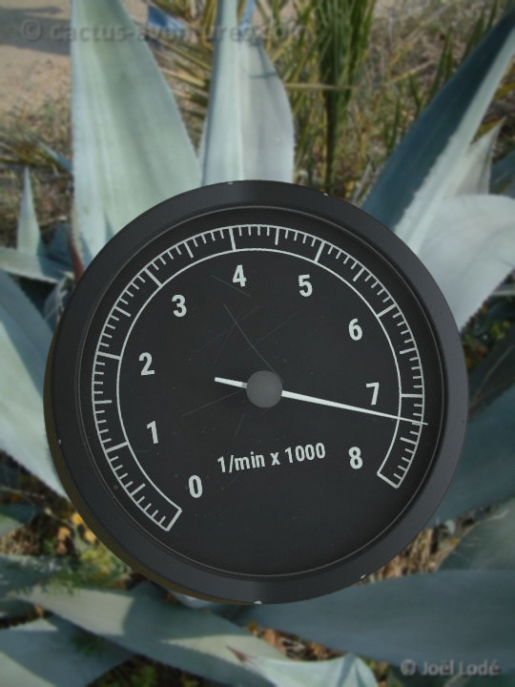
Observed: 7300 rpm
